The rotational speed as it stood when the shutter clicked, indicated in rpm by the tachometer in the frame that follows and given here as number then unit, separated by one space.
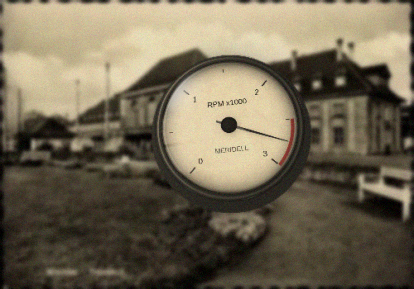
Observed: 2750 rpm
